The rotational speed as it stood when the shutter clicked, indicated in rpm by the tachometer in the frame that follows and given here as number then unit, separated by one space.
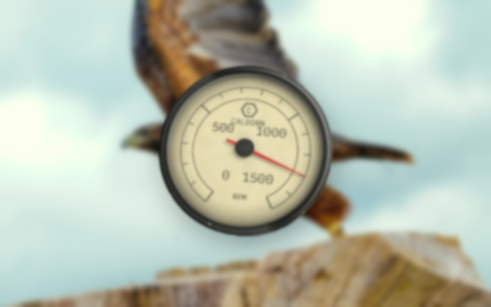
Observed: 1300 rpm
